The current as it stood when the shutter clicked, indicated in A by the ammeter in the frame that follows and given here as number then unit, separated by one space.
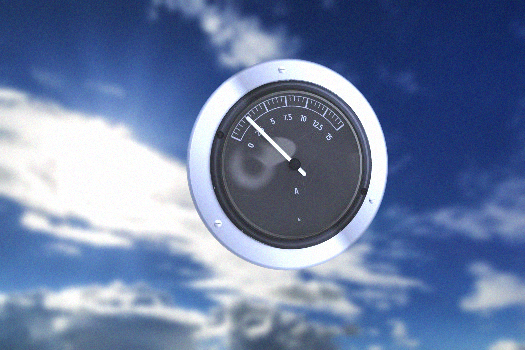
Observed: 2.5 A
